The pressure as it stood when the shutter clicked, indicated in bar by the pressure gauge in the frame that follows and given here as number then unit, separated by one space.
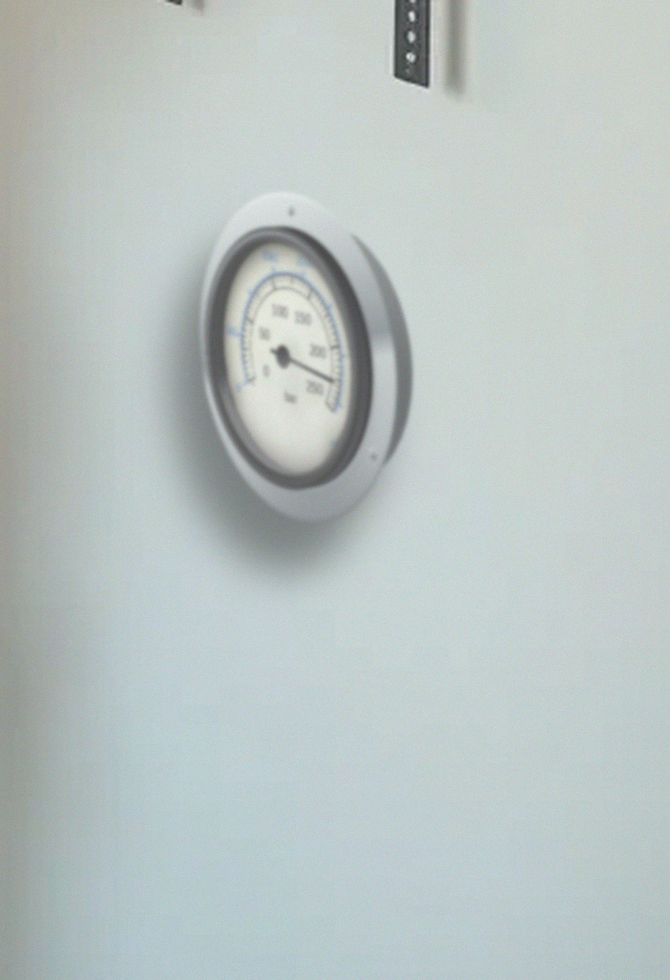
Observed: 225 bar
